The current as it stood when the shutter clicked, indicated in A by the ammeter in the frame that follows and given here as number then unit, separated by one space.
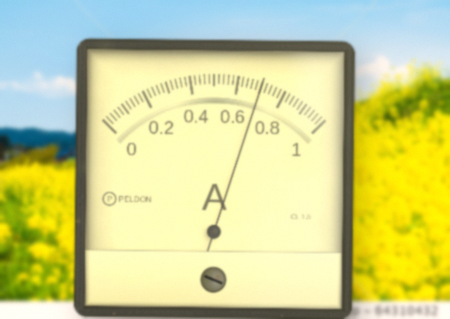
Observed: 0.7 A
